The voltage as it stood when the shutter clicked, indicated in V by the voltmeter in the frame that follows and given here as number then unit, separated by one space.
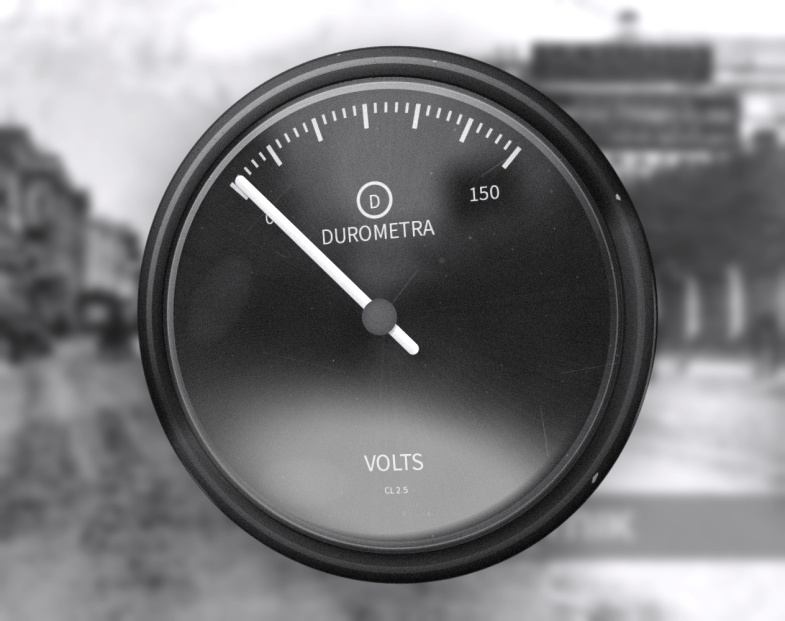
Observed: 5 V
